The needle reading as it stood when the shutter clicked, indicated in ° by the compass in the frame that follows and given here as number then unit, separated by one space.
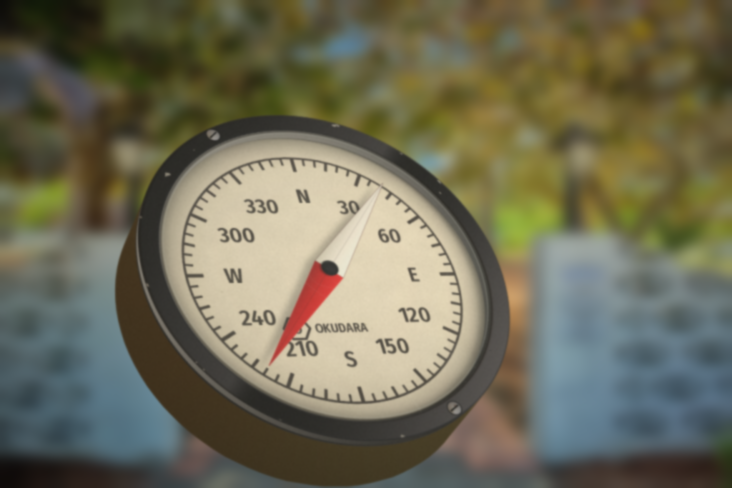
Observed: 220 °
